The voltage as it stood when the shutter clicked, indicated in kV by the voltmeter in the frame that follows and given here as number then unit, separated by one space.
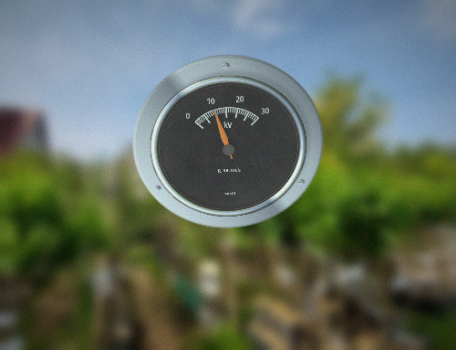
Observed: 10 kV
